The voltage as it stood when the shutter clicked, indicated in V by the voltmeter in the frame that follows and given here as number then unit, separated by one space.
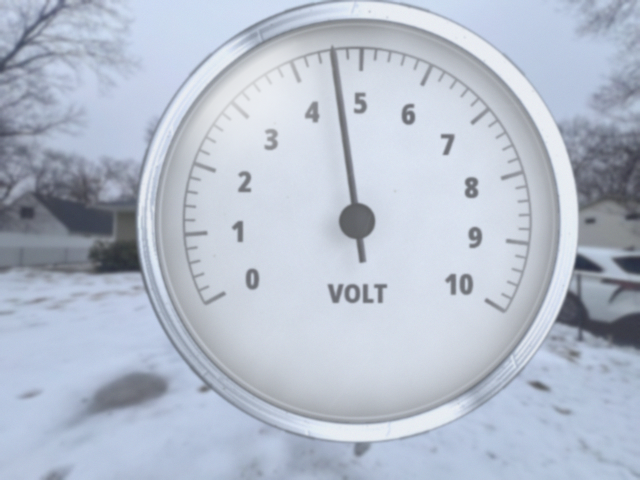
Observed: 4.6 V
